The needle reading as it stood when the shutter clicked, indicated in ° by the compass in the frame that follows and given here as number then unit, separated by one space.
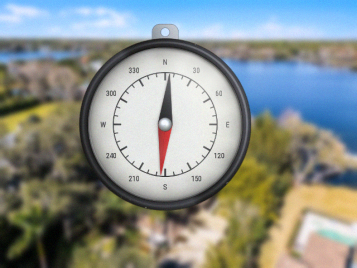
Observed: 185 °
